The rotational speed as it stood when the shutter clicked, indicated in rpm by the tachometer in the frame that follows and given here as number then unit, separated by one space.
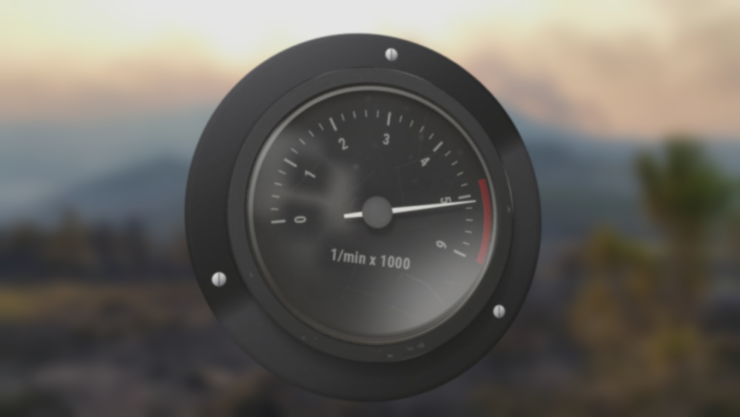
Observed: 5100 rpm
